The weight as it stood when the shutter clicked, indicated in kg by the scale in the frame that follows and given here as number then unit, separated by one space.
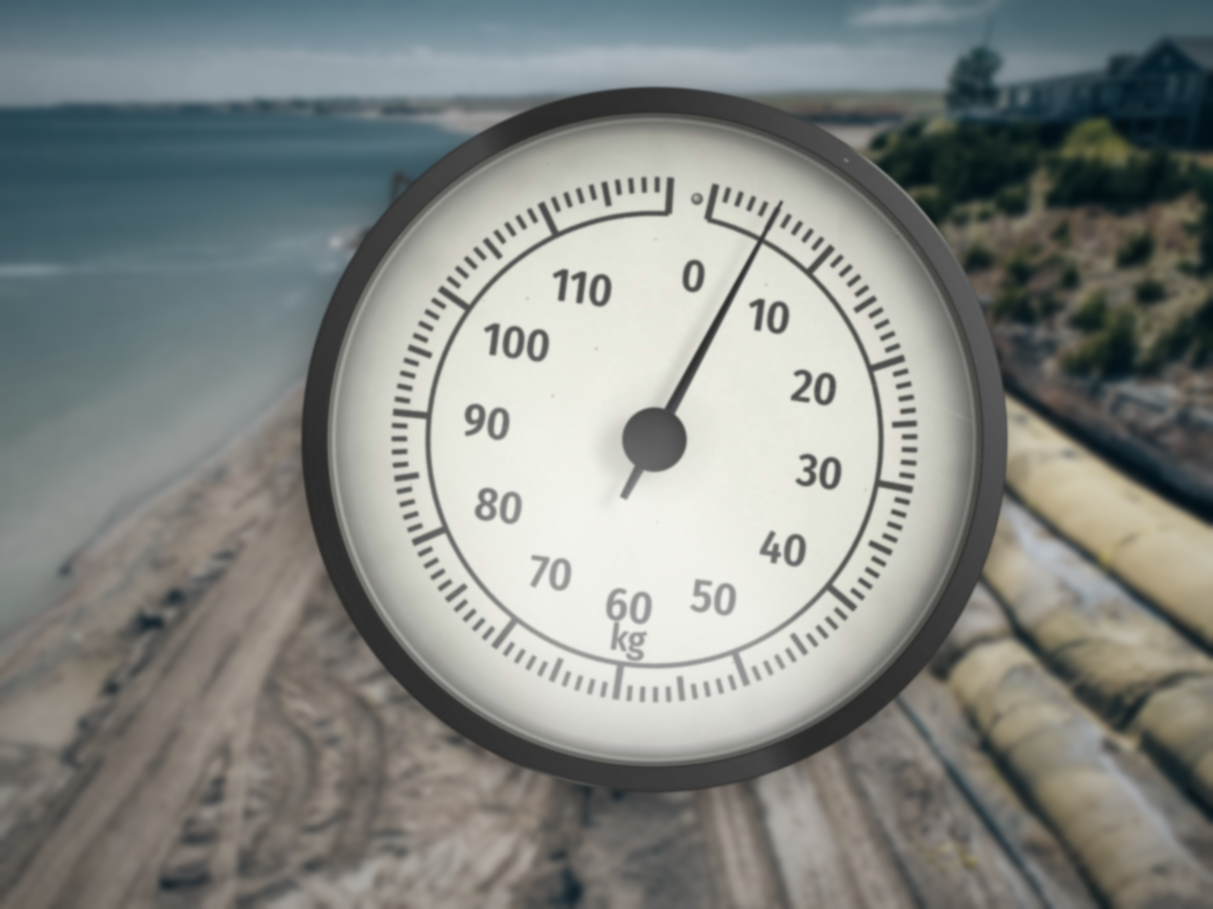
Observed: 5 kg
